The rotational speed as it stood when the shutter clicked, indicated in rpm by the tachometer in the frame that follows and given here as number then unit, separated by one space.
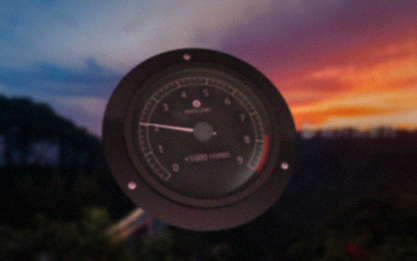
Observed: 2000 rpm
